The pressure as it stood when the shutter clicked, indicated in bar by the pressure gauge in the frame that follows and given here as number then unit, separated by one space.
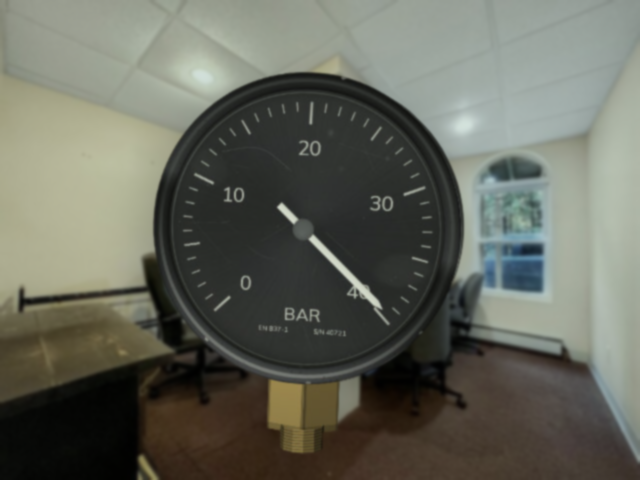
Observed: 39.5 bar
